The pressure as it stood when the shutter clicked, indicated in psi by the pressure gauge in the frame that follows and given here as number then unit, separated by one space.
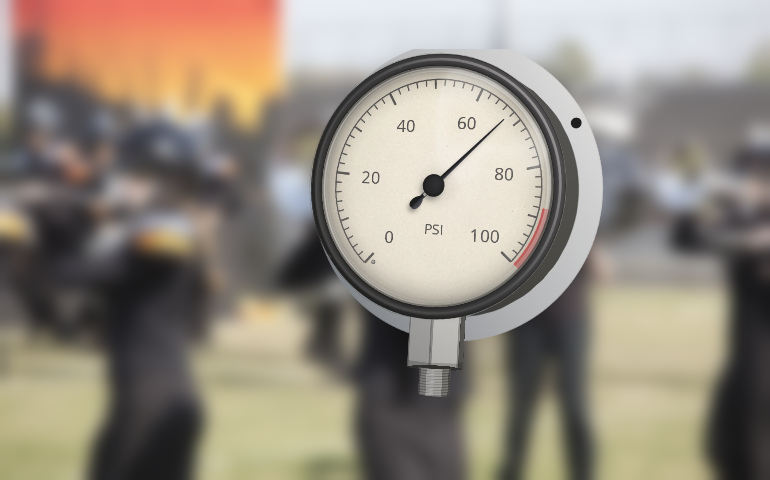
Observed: 68 psi
